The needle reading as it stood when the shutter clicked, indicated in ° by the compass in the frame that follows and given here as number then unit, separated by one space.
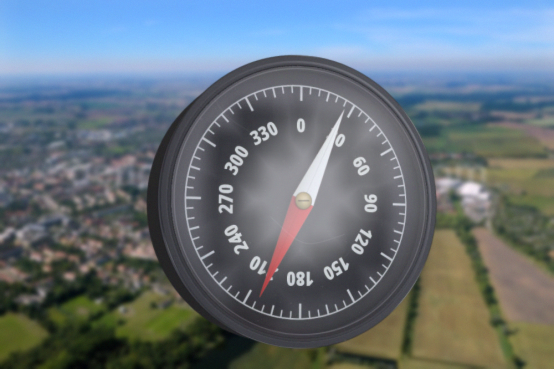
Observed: 205 °
